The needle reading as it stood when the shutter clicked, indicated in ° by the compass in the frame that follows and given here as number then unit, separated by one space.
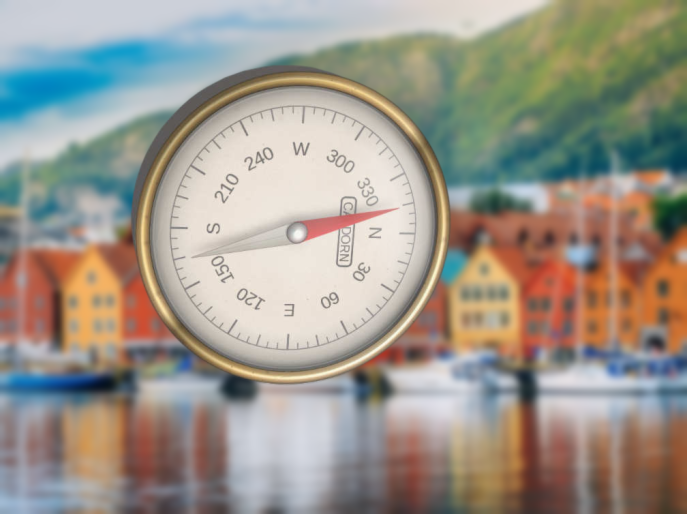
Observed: 345 °
